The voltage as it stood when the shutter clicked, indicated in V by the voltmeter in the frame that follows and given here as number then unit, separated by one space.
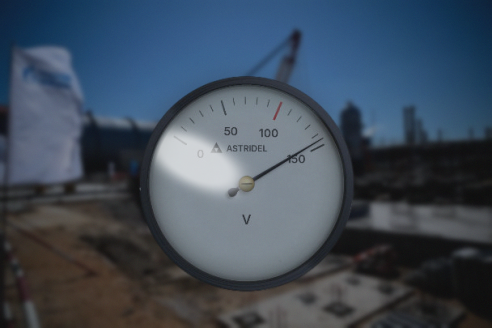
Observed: 145 V
